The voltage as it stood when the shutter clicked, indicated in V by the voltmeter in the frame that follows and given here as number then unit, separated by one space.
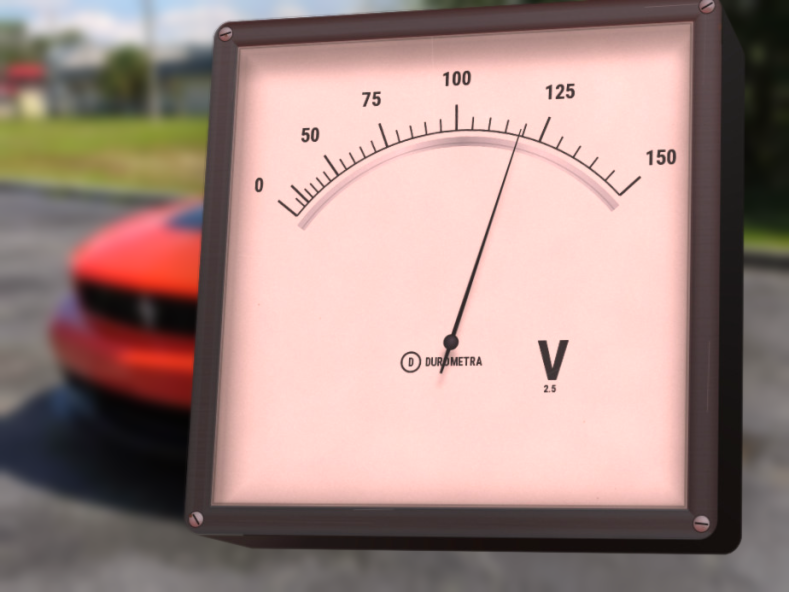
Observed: 120 V
